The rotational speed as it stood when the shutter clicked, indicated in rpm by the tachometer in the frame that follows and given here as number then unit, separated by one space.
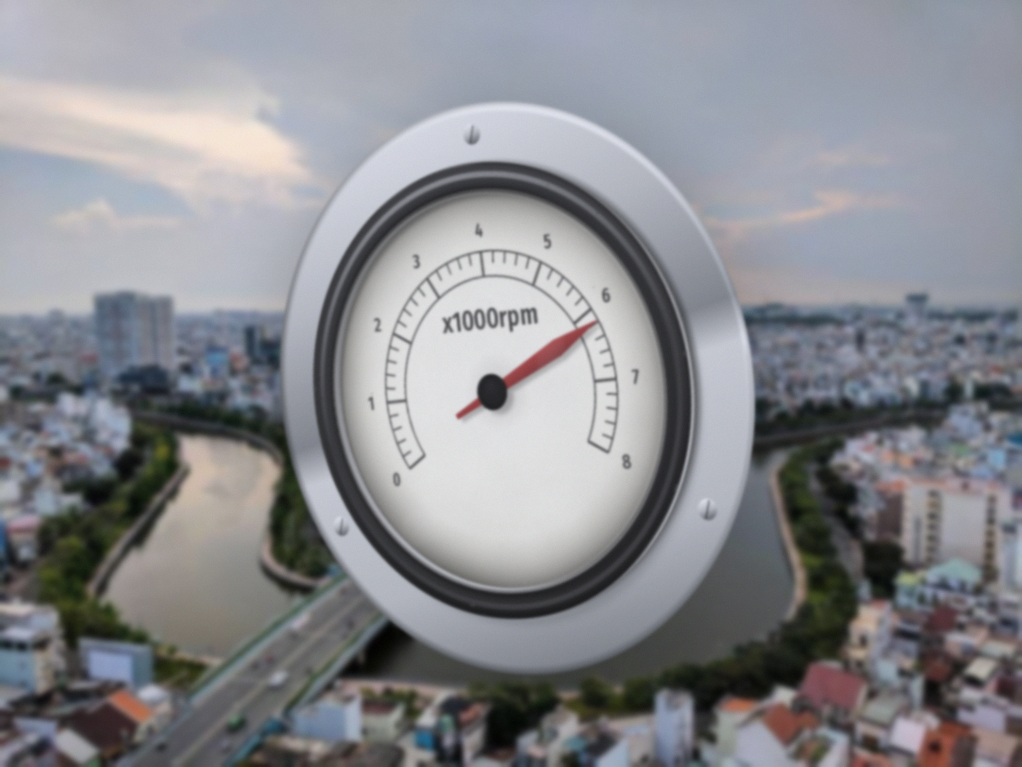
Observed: 6200 rpm
